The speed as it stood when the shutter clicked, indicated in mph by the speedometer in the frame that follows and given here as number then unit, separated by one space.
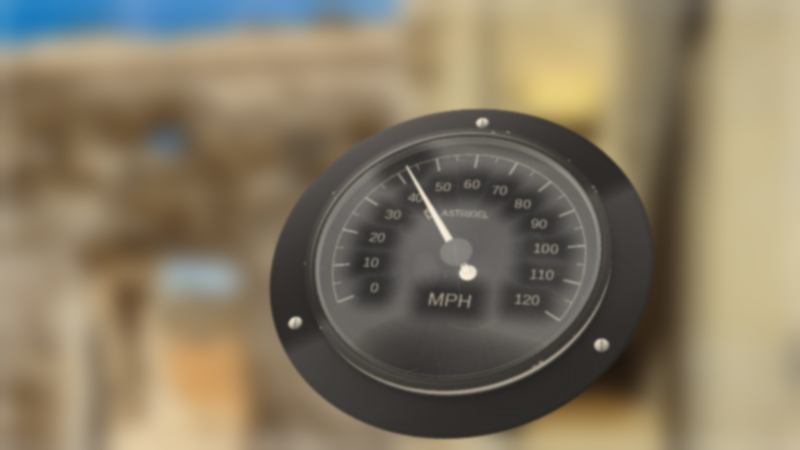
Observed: 42.5 mph
